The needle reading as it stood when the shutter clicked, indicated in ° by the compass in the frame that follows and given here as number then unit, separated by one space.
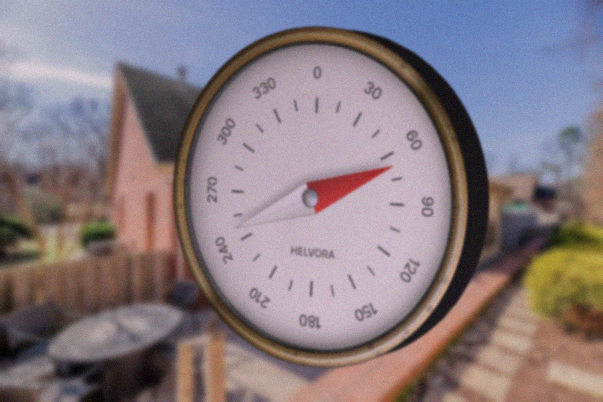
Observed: 67.5 °
